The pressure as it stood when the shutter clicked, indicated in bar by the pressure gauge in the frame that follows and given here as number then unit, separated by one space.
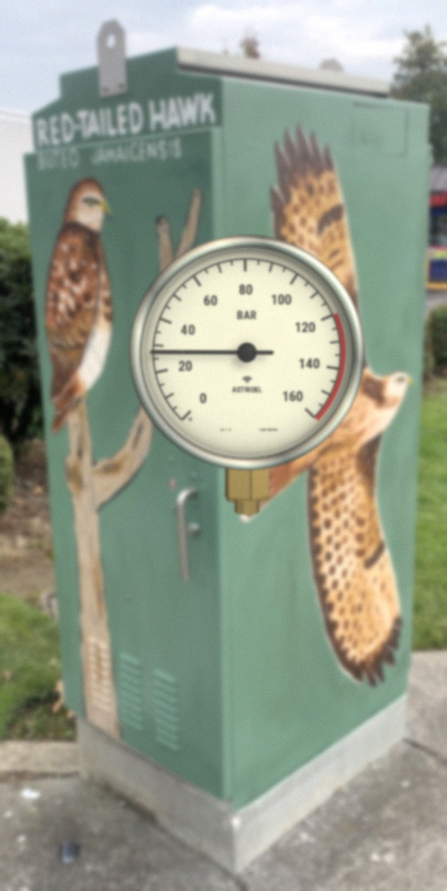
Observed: 27.5 bar
